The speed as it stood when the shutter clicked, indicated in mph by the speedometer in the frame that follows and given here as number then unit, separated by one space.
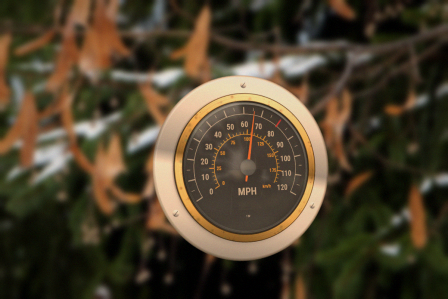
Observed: 65 mph
